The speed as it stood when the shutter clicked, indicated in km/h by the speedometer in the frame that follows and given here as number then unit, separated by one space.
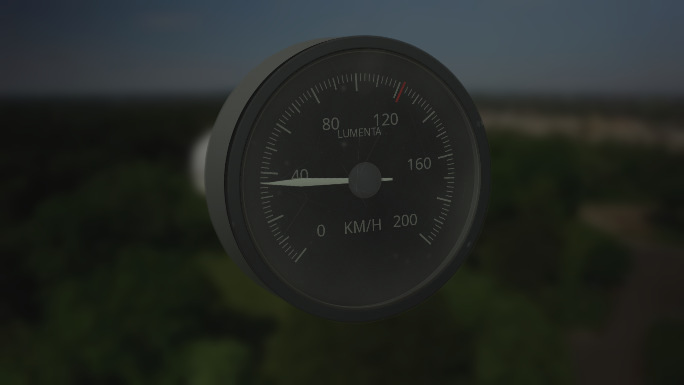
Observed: 36 km/h
